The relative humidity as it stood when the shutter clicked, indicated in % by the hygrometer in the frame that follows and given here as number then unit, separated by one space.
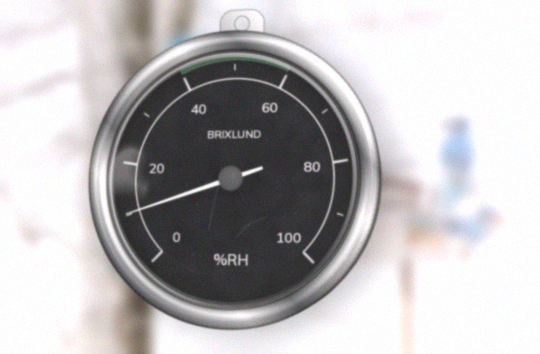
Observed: 10 %
